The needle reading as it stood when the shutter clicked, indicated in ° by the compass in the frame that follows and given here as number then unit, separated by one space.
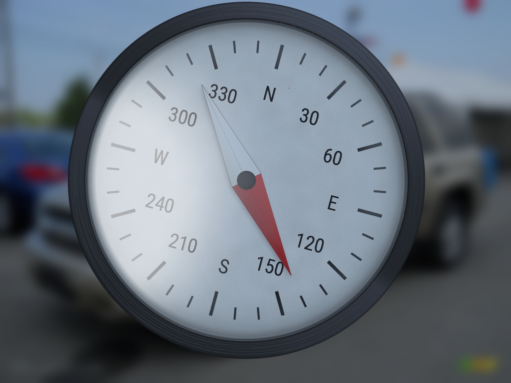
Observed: 140 °
